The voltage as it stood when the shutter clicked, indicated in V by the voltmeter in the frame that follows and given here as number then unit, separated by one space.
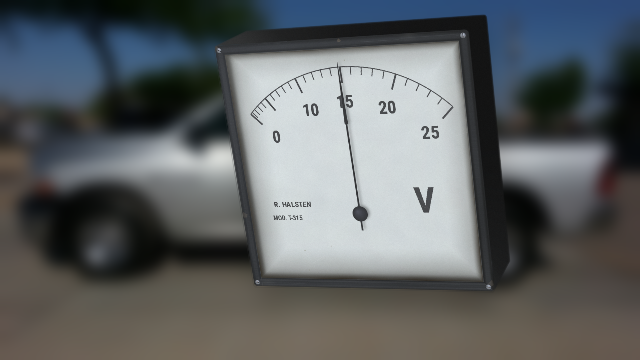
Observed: 15 V
